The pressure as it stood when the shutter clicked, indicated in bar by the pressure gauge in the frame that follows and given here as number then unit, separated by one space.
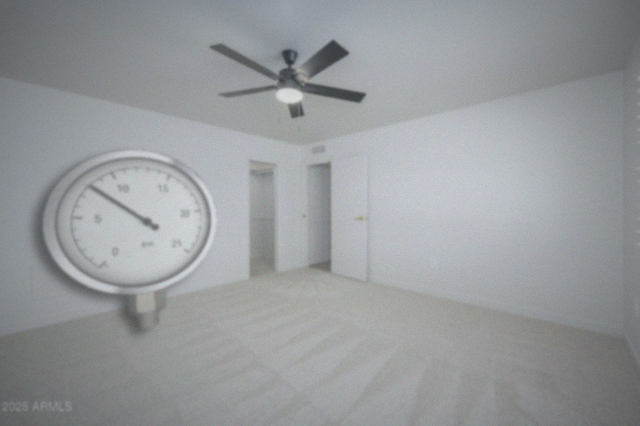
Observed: 8 bar
